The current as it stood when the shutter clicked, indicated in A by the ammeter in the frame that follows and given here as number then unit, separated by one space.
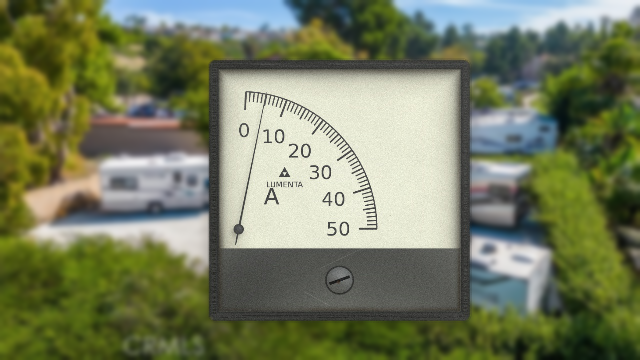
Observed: 5 A
